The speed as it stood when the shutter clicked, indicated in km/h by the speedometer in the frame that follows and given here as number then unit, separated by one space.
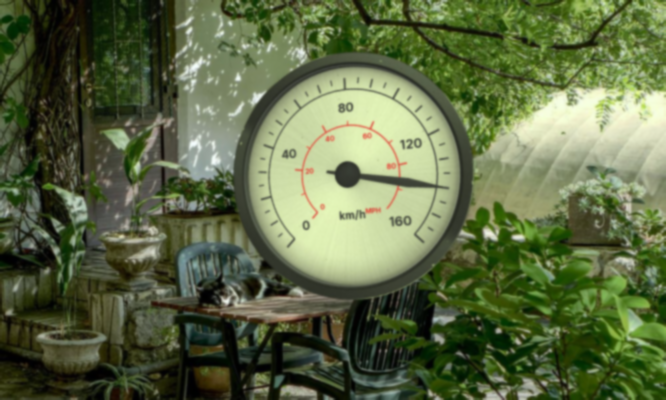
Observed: 140 km/h
